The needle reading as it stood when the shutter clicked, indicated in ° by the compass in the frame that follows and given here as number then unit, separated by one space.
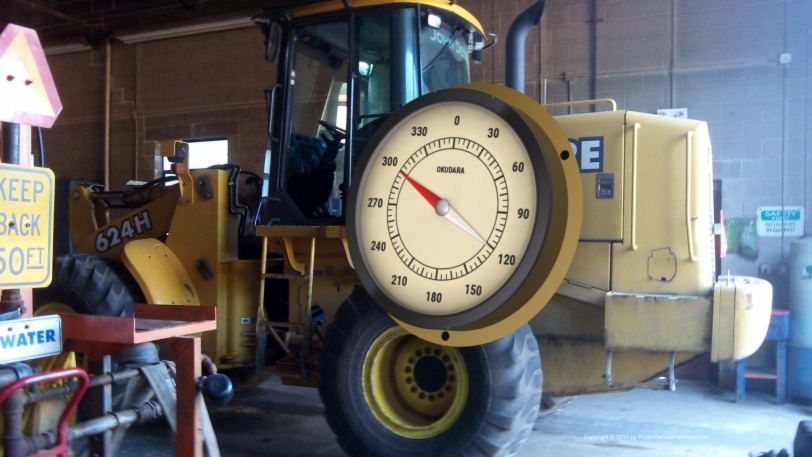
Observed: 300 °
